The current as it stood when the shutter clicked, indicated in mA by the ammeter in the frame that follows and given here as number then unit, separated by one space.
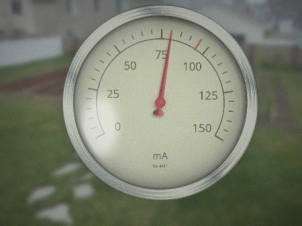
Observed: 80 mA
